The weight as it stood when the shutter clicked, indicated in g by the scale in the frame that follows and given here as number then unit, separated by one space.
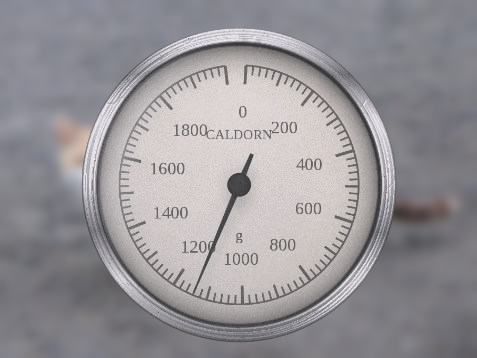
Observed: 1140 g
